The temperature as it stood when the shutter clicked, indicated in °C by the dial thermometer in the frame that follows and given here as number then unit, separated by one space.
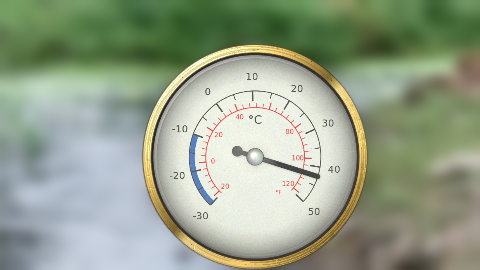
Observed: 42.5 °C
